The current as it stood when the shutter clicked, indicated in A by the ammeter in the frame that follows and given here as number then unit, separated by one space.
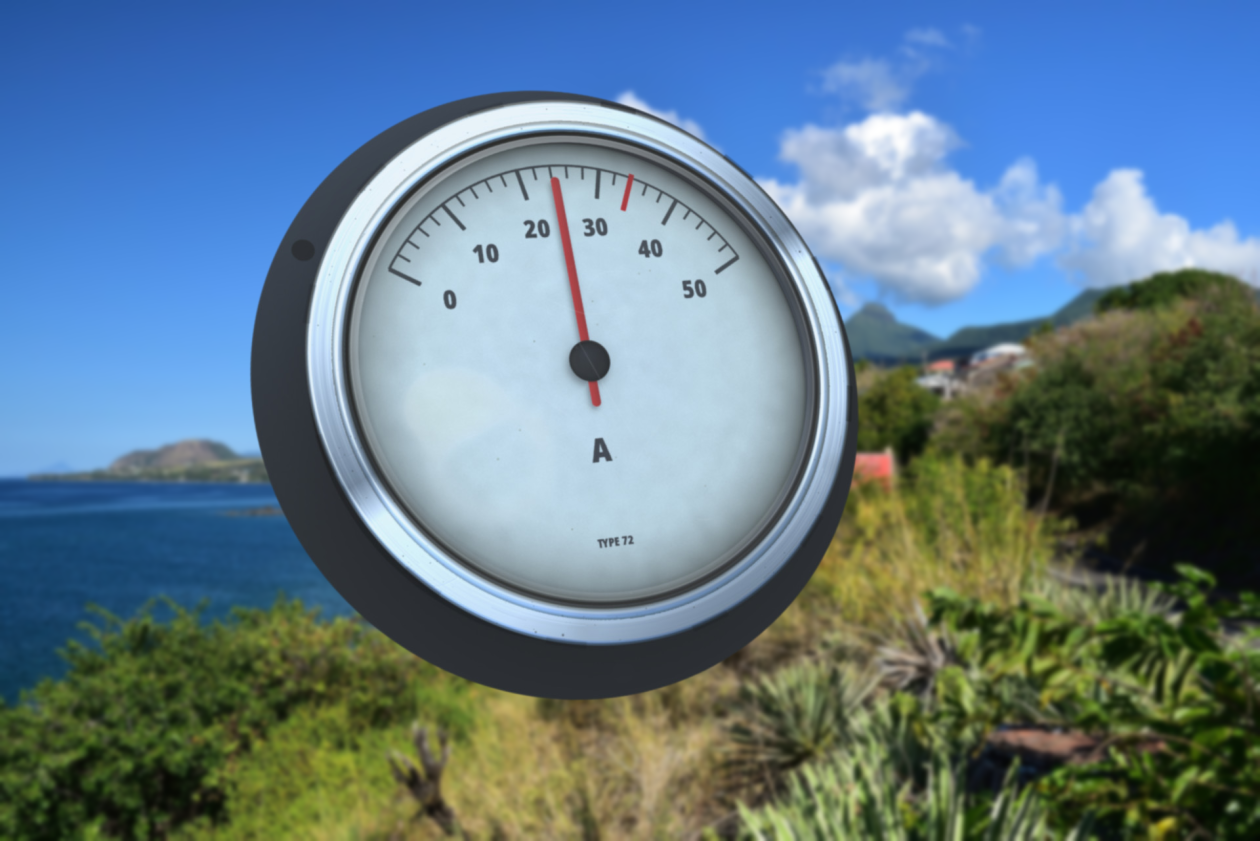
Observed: 24 A
